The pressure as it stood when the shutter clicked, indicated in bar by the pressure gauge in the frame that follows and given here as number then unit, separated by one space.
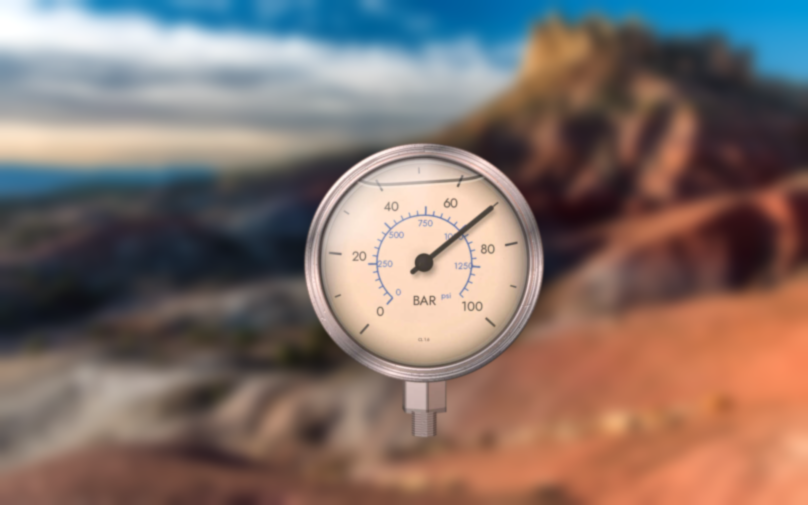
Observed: 70 bar
